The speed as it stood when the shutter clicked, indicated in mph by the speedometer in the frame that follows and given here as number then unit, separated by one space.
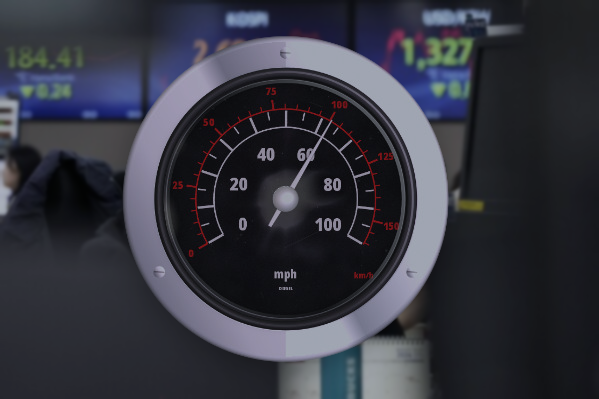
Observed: 62.5 mph
